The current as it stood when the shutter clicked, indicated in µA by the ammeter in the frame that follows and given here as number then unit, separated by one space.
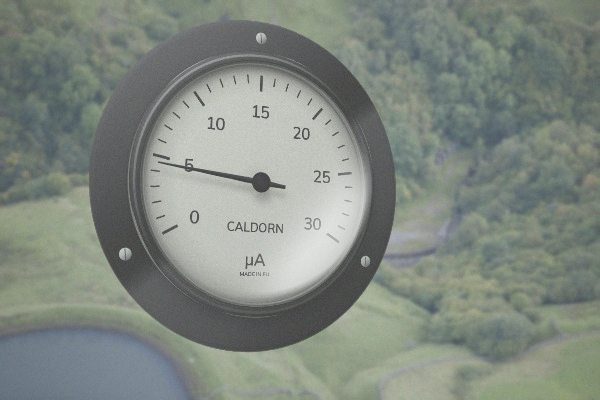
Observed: 4.5 µA
